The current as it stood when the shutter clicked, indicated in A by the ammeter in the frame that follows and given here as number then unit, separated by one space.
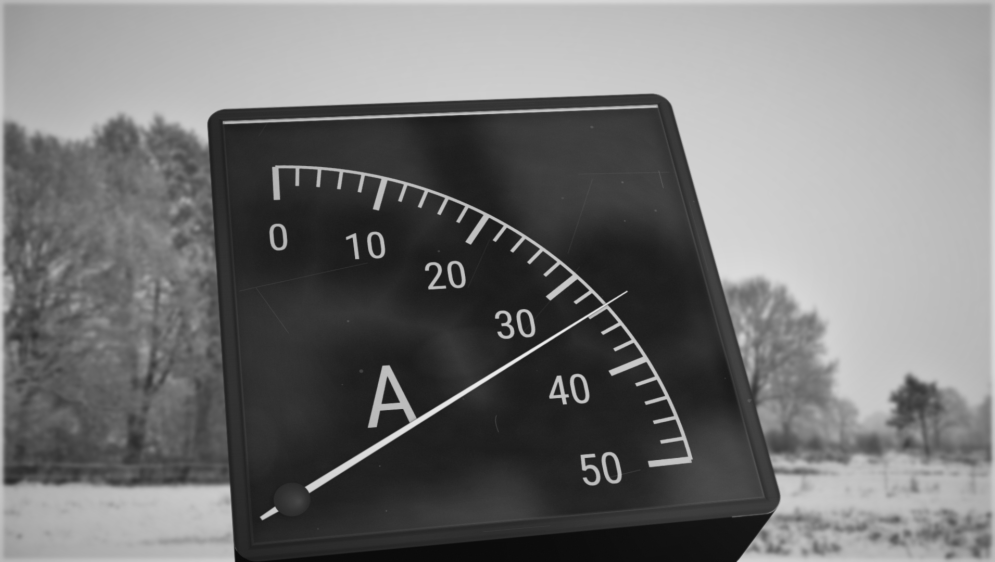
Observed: 34 A
